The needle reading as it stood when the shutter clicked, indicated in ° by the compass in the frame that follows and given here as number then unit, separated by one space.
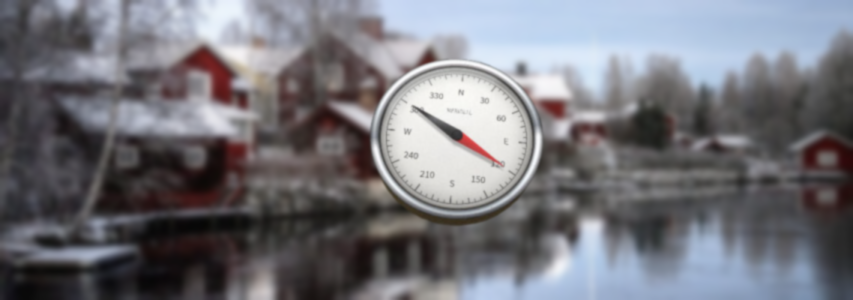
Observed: 120 °
